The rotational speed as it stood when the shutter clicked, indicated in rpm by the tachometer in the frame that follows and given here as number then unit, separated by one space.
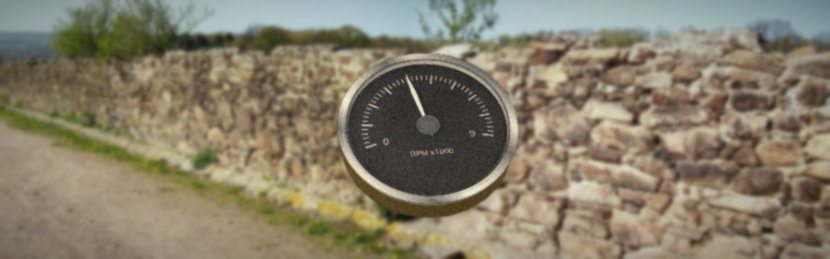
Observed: 4000 rpm
